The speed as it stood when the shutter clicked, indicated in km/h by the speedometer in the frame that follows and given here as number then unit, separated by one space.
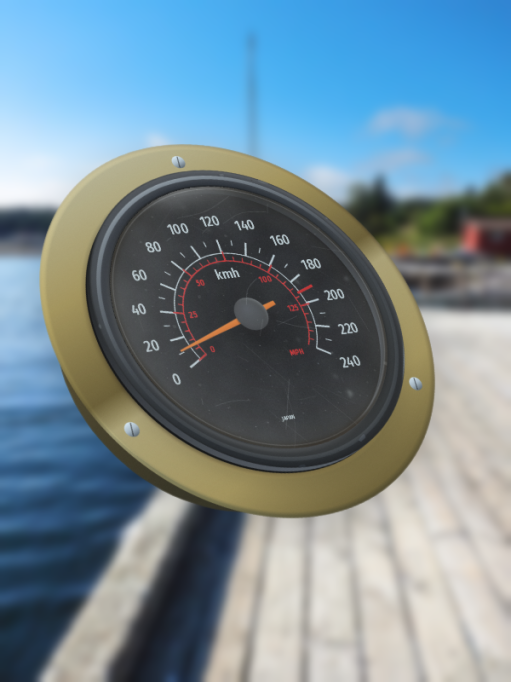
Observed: 10 km/h
